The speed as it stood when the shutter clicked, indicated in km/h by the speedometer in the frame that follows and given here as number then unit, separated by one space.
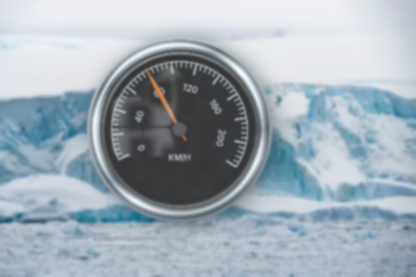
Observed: 80 km/h
